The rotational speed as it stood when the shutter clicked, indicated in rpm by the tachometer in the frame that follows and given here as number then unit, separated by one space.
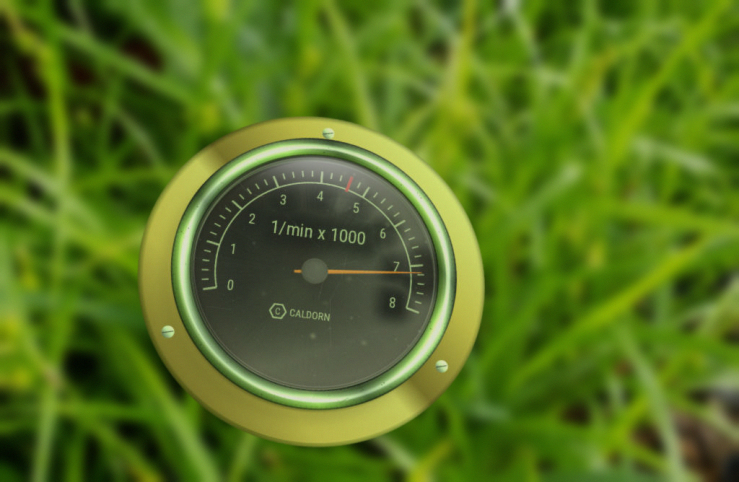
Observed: 7200 rpm
